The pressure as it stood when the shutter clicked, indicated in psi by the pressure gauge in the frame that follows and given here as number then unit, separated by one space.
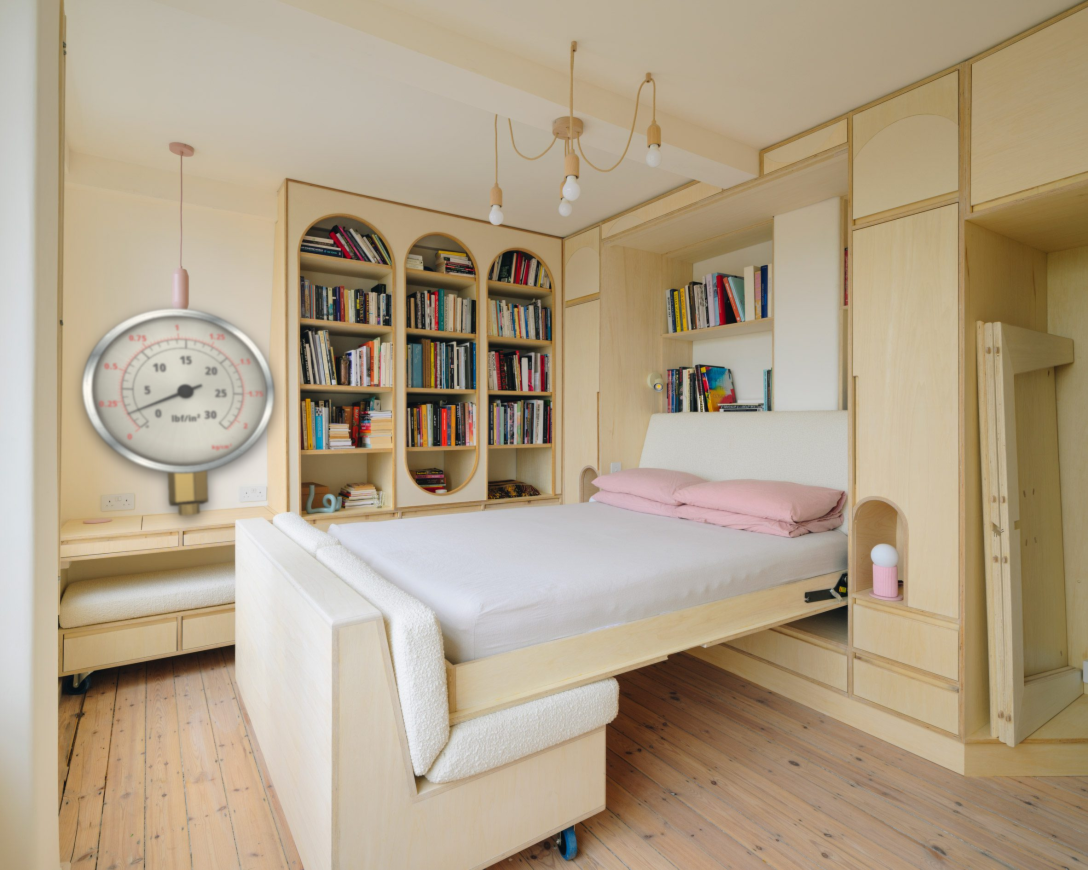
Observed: 2 psi
